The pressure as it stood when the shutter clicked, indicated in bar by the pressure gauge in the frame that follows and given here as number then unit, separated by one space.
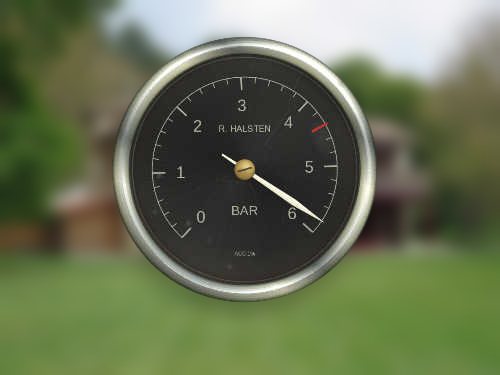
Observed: 5.8 bar
